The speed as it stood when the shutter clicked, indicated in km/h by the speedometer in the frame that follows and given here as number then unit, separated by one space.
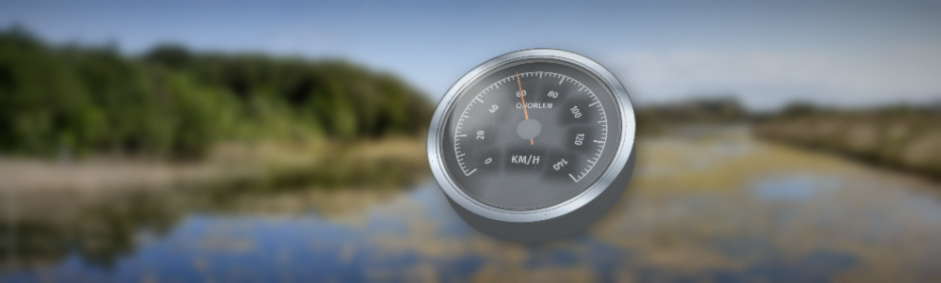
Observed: 60 km/h
